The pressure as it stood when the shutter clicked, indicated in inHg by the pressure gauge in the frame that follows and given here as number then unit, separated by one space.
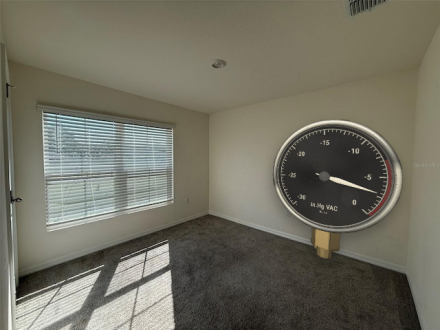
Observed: -3 inHg
